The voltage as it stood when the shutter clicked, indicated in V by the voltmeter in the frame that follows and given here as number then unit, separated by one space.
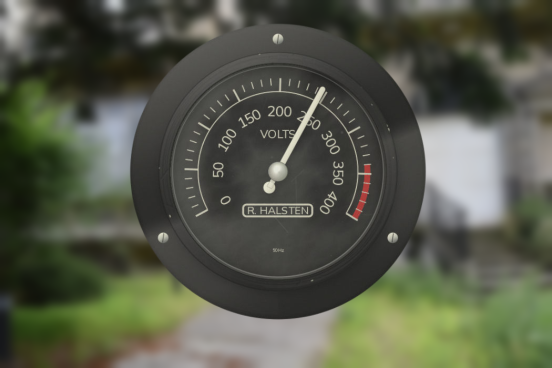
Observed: 245 V
